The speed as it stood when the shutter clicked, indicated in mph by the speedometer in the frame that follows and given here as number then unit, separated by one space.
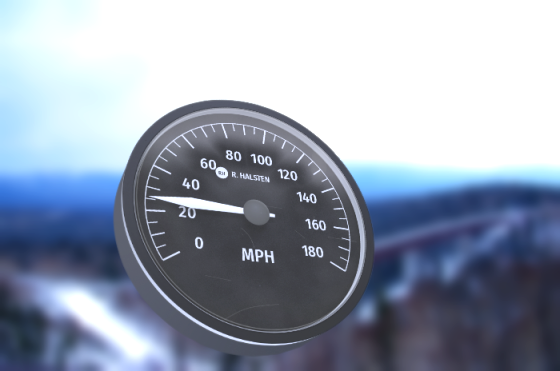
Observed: 25 mph
